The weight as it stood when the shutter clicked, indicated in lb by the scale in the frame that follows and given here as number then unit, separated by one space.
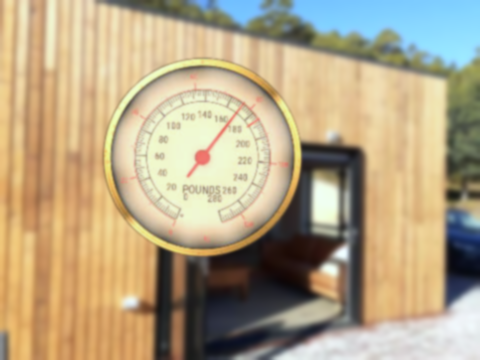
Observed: 170 lb
